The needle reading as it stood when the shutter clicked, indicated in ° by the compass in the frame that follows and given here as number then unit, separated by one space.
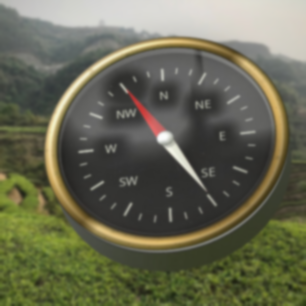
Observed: 330 °
